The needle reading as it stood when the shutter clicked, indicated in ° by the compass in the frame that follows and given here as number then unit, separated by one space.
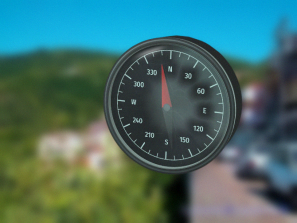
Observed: 350 °
